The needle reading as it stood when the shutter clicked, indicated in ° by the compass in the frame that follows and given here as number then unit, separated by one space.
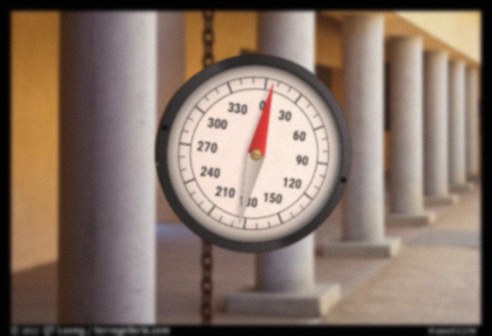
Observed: 5 °
